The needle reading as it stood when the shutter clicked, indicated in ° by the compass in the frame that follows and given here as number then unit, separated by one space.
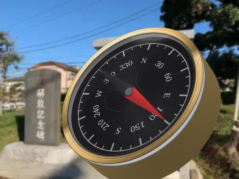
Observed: 120 °
